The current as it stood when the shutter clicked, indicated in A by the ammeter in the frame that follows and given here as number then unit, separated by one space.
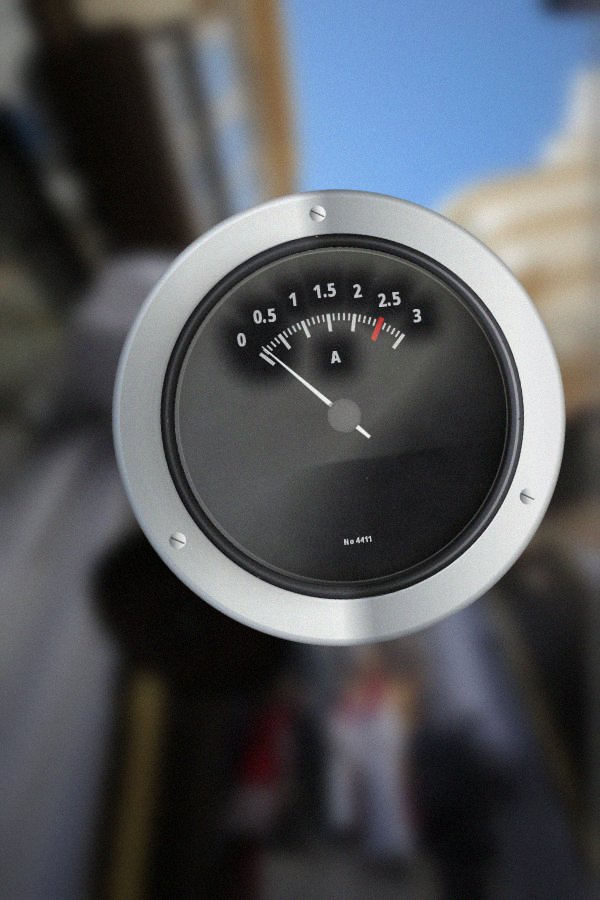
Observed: 0.1 A
